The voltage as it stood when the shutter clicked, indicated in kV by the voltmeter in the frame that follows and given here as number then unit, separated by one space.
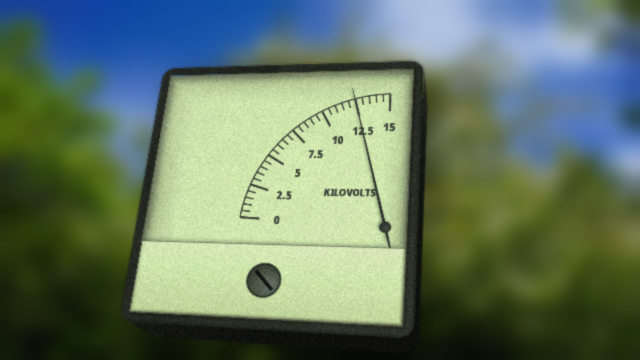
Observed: 12.5 kV
